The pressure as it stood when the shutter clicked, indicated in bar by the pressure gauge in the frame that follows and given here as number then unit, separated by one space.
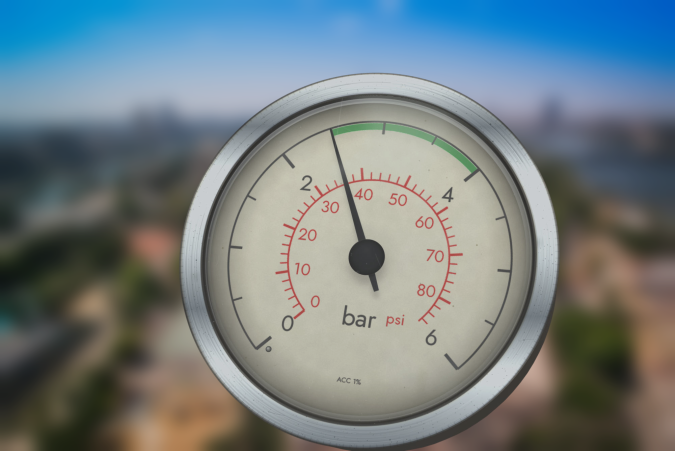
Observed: 2.5 bar
